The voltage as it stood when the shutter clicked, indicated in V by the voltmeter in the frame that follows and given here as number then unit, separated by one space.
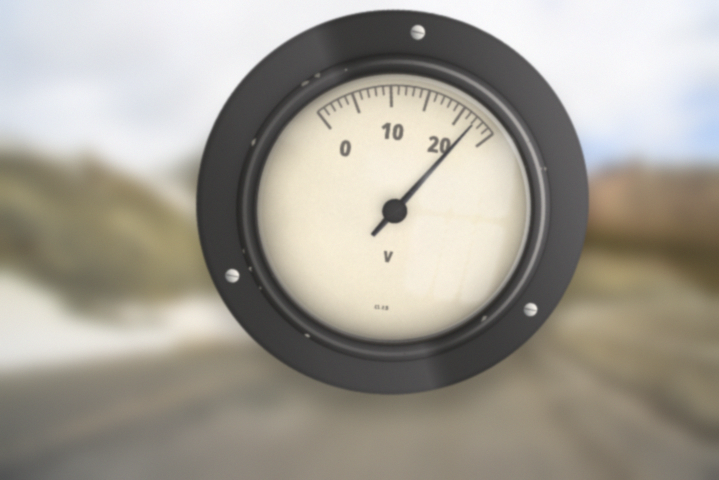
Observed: 22 V
